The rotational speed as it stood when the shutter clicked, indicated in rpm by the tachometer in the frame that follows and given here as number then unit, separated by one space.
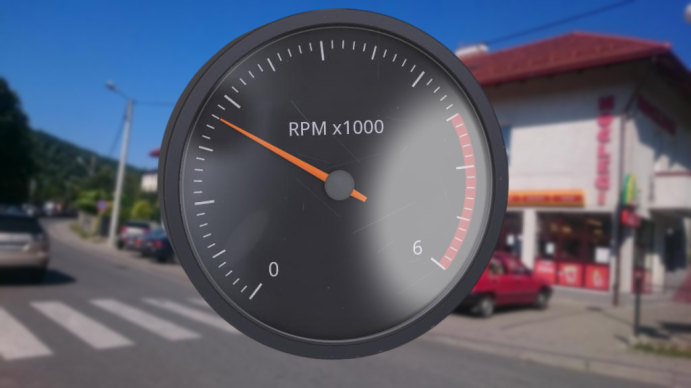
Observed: 1800 rpm
